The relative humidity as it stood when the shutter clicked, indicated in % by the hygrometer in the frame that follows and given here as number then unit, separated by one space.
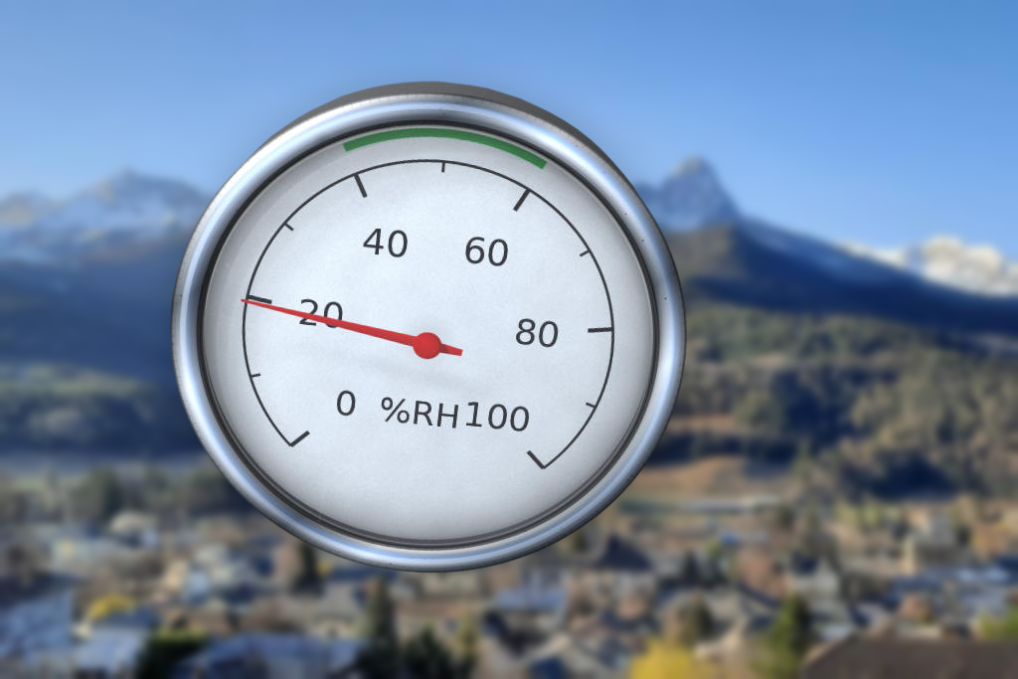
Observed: 20 %
